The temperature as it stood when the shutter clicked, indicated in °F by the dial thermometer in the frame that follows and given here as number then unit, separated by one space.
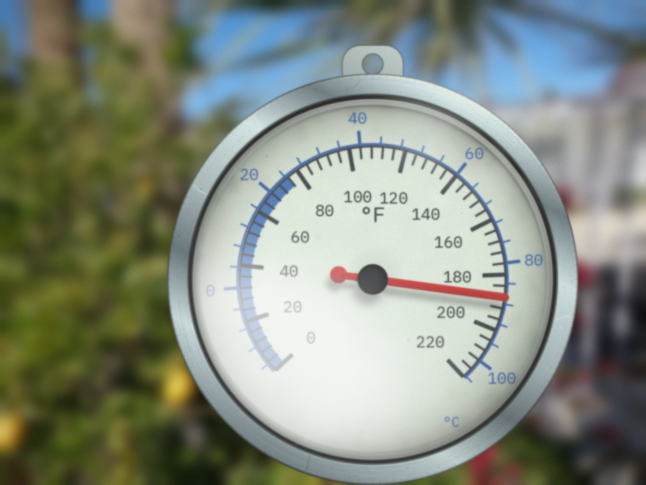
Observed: 188 °F
